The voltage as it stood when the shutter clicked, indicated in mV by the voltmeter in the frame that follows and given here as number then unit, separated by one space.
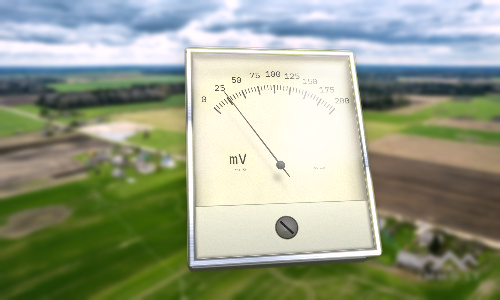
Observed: 25 mV
